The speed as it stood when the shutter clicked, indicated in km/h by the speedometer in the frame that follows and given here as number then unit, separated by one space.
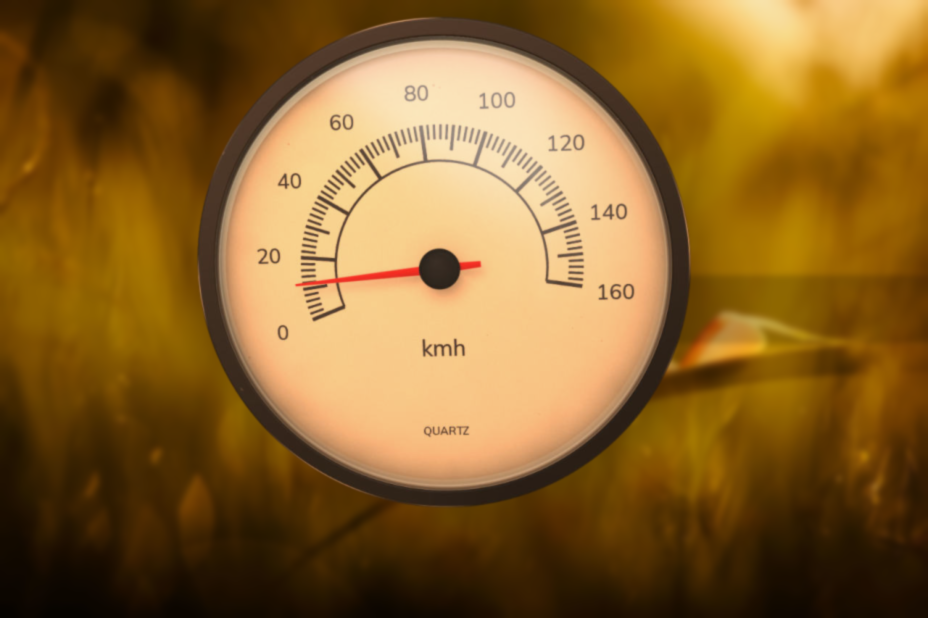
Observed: 12 km/h
